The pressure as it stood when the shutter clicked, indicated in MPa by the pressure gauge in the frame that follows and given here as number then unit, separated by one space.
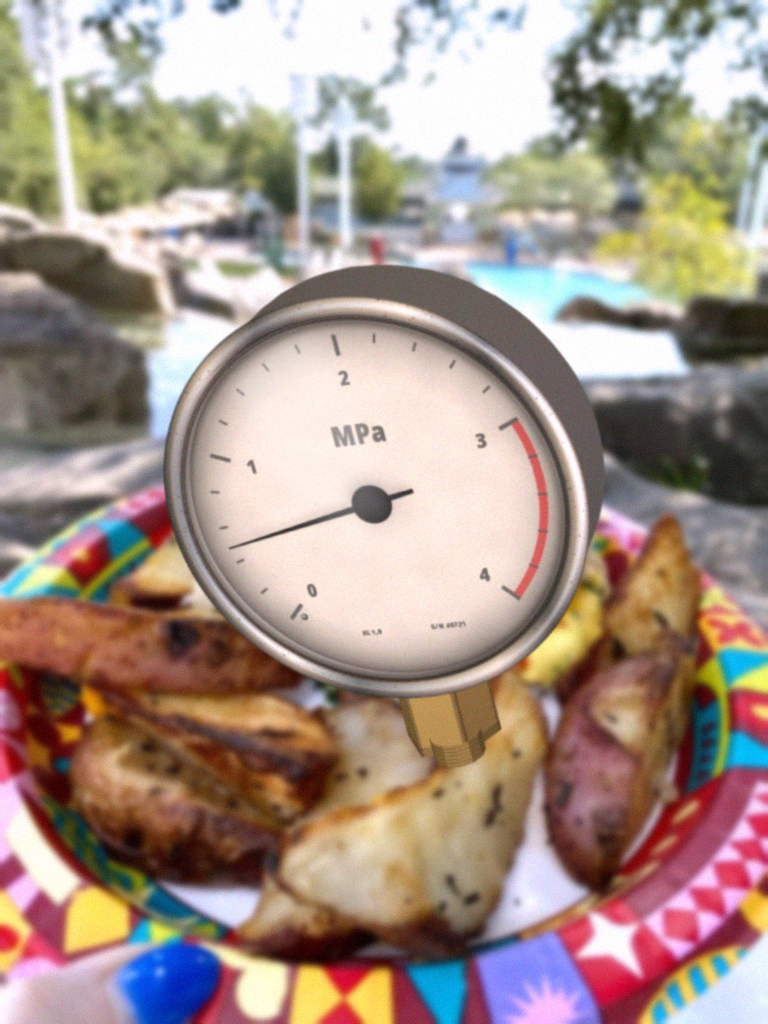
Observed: 0.5 MPa
